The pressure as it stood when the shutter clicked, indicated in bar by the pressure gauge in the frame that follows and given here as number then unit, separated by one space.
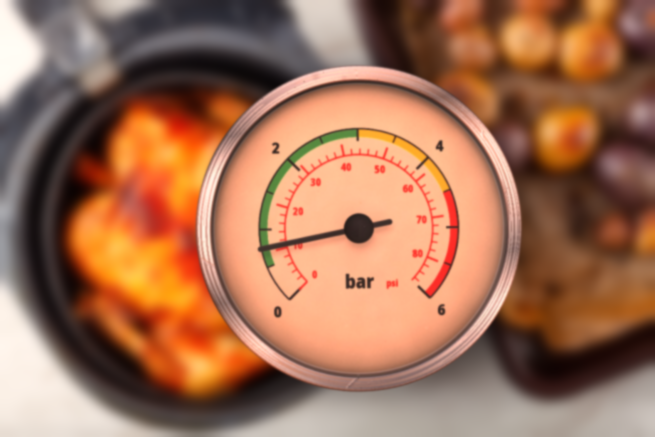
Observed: 0.75 bar
